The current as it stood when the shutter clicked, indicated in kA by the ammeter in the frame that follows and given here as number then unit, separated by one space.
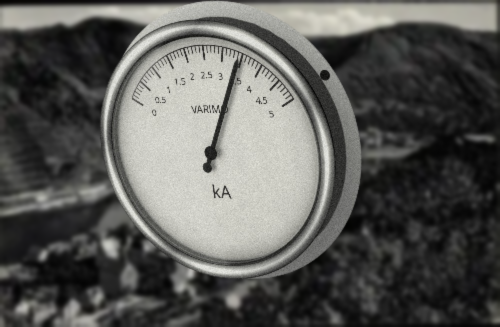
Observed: 3.5 kA
